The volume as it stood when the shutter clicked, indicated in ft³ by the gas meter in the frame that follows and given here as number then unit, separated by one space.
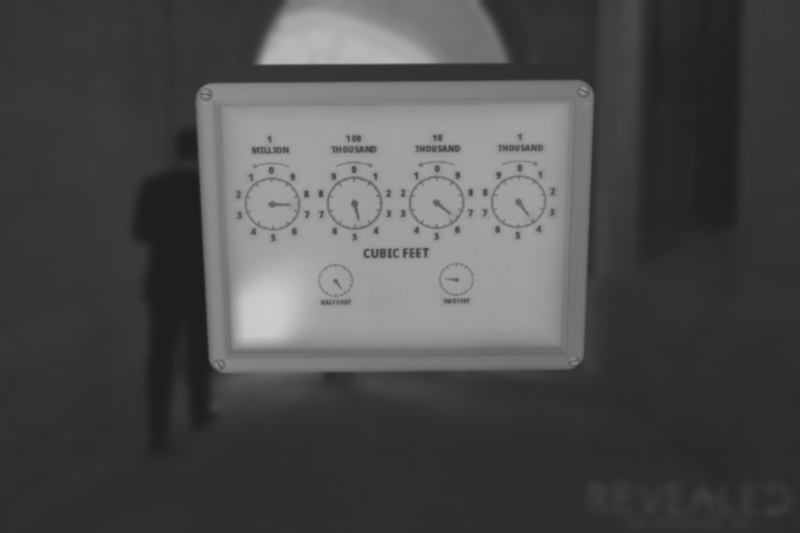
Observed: 746400 ft³
